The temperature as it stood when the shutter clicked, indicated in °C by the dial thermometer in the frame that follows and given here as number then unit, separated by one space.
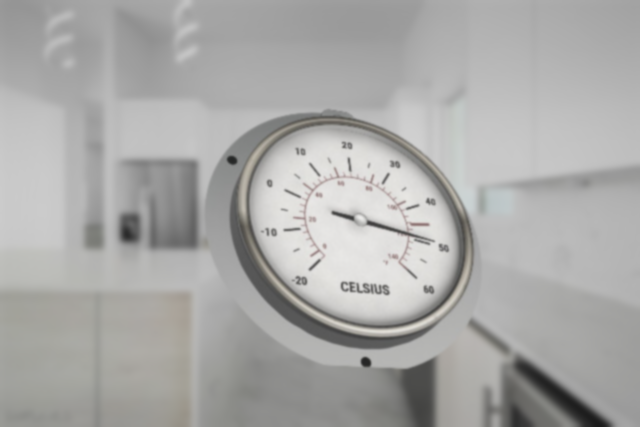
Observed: 50 °C
